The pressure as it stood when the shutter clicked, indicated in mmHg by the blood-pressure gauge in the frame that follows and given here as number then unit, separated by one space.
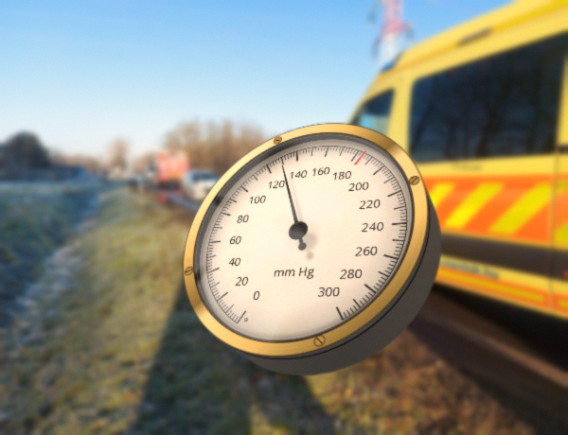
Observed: 130 mmHg
